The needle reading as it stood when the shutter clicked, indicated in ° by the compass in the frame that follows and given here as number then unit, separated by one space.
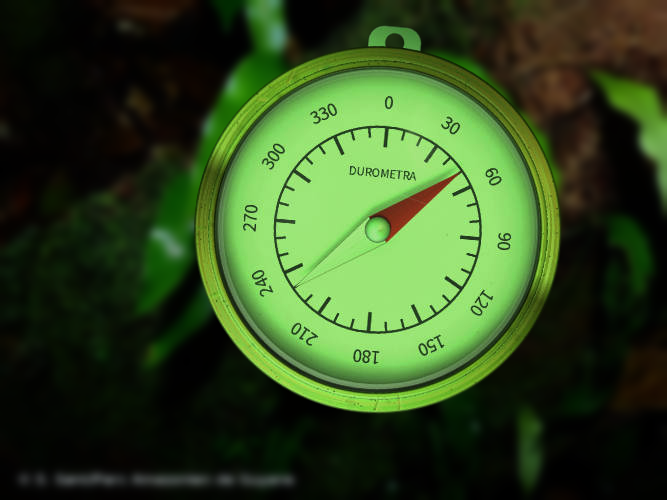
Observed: 50 °
